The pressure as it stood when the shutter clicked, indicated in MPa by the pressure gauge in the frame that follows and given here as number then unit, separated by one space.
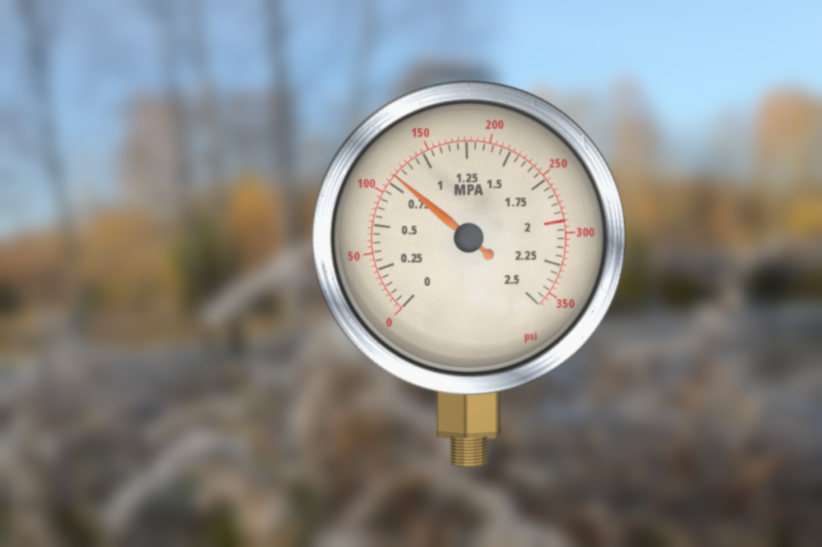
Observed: 0.8 MPa
